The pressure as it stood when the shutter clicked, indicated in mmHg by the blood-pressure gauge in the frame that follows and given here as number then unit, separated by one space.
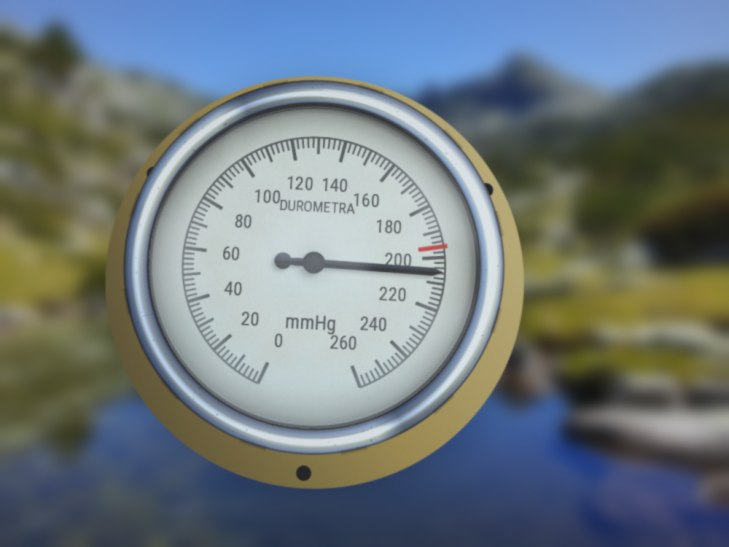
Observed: 206 mmHg
